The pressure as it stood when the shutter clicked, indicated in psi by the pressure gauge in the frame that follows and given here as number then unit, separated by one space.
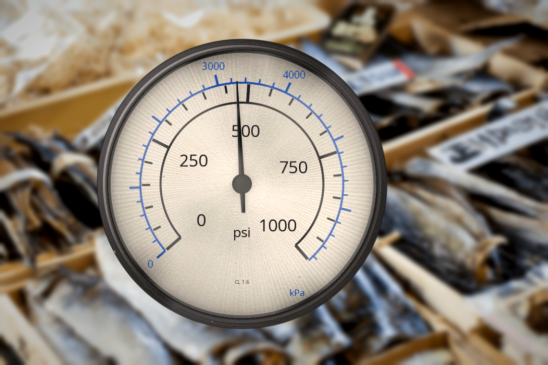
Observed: 475 psi
